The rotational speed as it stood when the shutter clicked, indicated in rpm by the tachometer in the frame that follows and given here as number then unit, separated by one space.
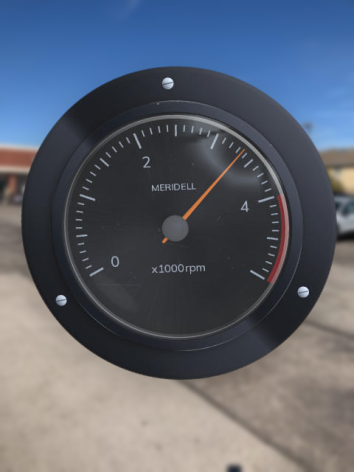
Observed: 3350 rpm
